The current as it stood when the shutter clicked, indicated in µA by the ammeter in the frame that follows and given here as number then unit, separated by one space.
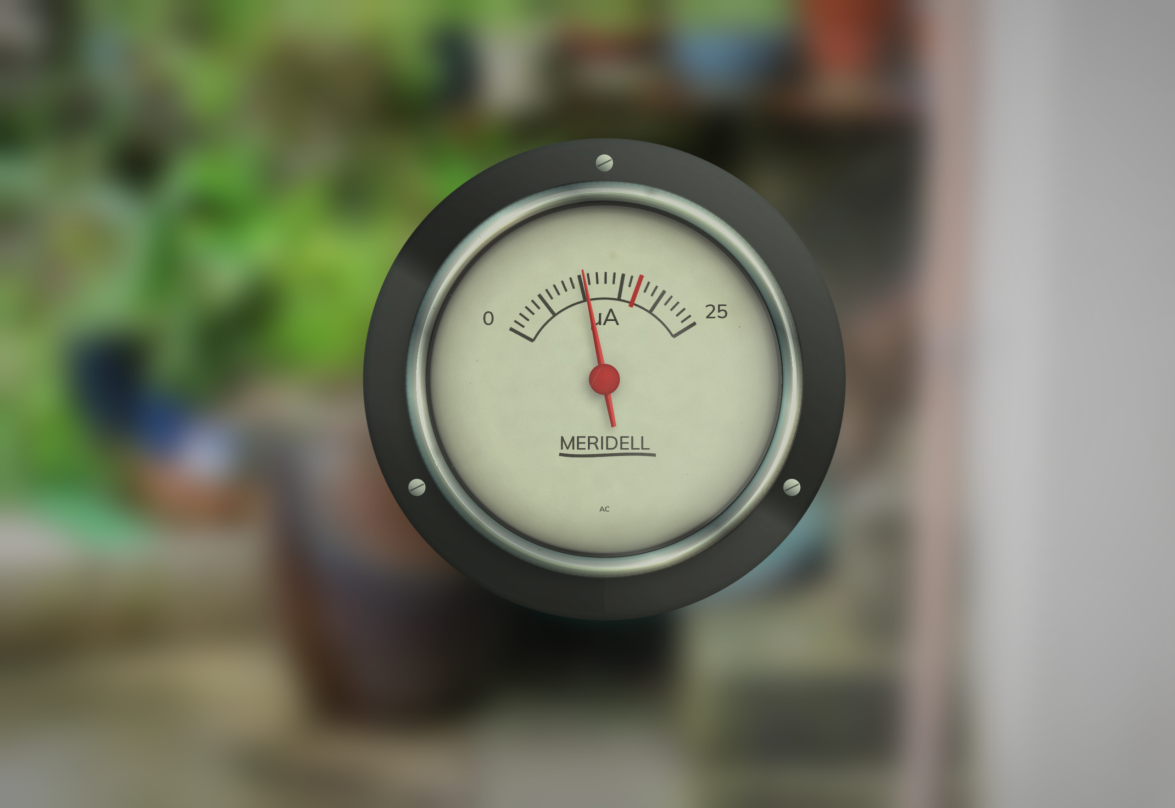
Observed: 10.5 µA
